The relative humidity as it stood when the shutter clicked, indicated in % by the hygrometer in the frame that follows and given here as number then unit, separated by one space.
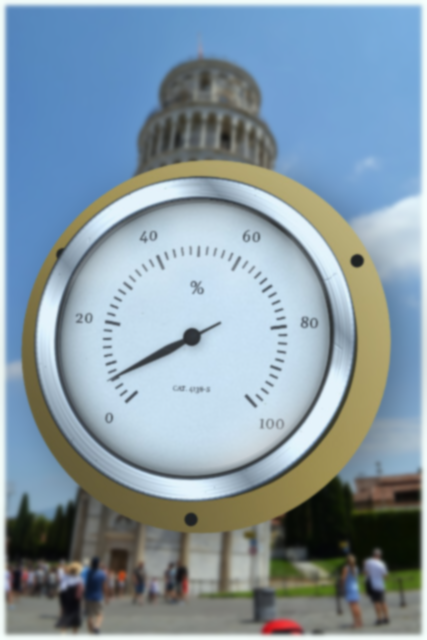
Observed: 6 %
